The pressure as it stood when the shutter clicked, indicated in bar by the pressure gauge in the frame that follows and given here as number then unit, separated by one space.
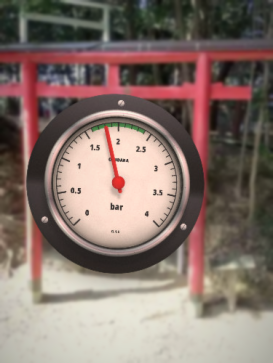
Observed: 1.8 bar
